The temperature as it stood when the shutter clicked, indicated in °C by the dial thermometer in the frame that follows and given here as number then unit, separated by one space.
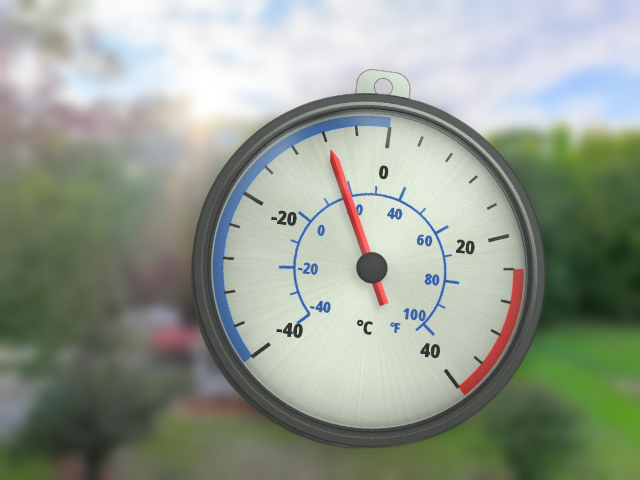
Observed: -8 °C
